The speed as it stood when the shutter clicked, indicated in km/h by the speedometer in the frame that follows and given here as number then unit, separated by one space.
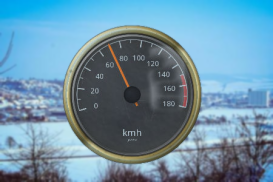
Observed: 70 km/h
